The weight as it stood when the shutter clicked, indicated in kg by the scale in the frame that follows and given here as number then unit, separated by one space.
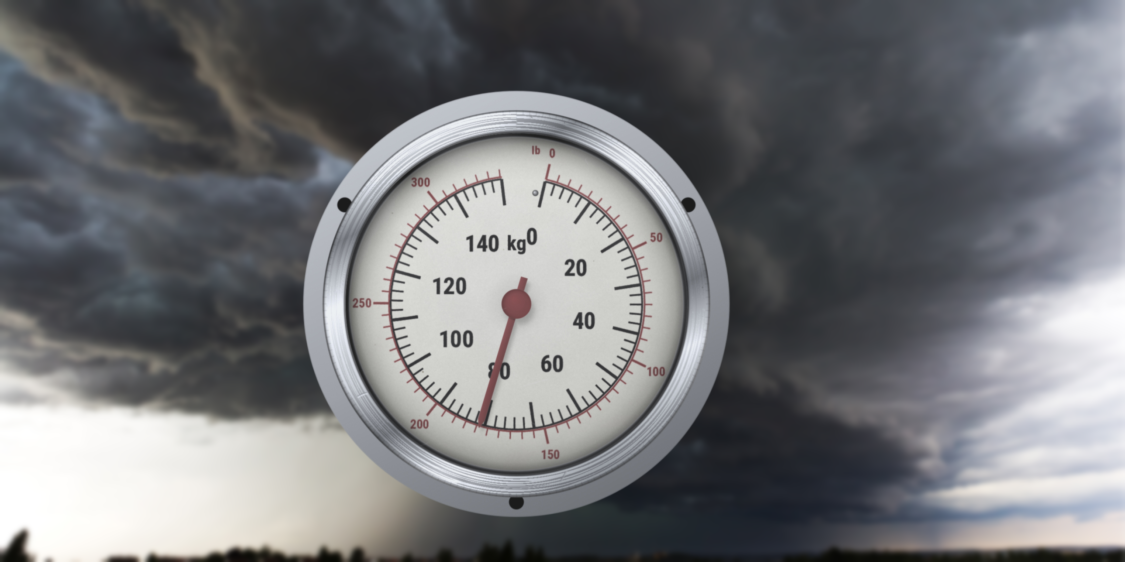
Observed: 81 kg
